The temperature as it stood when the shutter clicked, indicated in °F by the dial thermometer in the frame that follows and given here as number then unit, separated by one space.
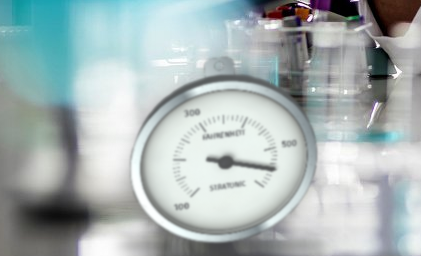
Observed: 550 °F
